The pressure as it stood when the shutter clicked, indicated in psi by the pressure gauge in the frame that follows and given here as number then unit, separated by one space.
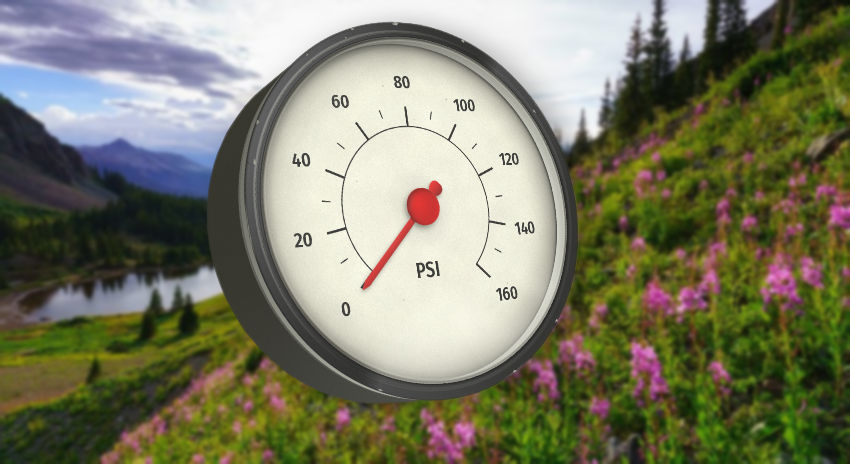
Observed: 0 psi
